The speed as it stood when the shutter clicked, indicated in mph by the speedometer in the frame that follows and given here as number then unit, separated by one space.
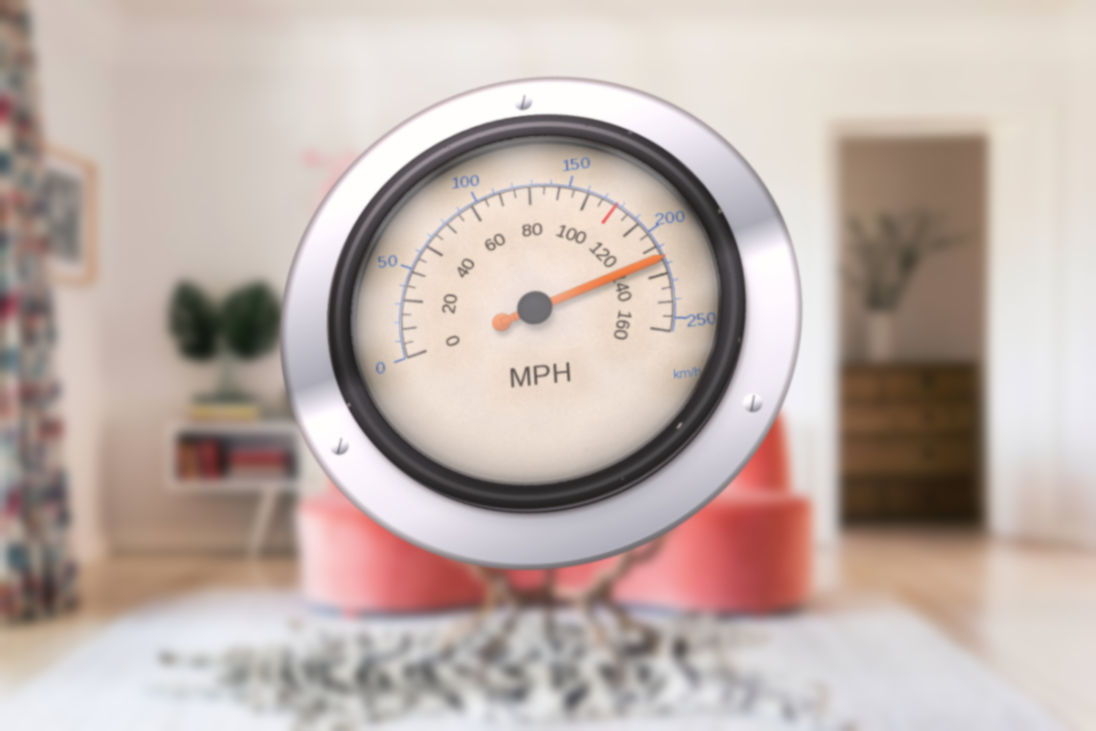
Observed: 135 mph
